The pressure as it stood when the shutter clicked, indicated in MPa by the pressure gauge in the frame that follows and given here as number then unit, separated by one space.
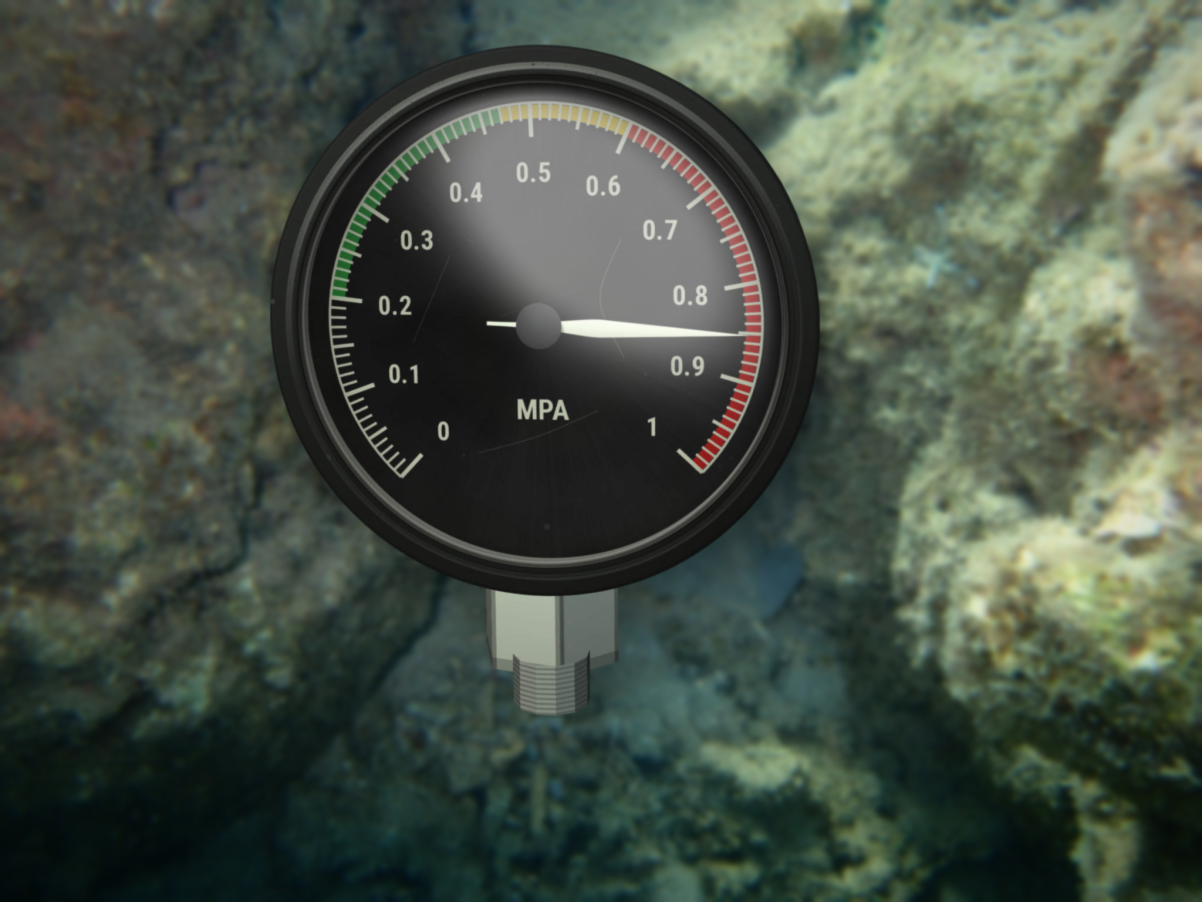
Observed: 0.85 MPa
